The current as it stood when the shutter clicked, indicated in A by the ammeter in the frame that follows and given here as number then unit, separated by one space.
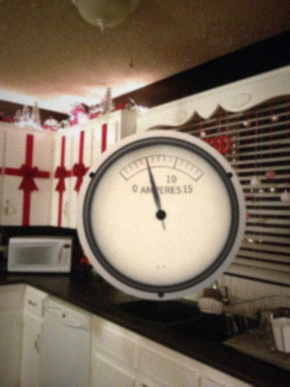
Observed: 5 A
